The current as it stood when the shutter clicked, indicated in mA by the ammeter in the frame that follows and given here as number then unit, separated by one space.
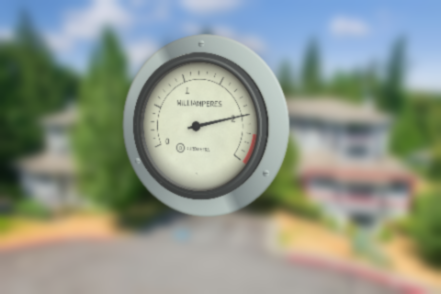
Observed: 2 mA
